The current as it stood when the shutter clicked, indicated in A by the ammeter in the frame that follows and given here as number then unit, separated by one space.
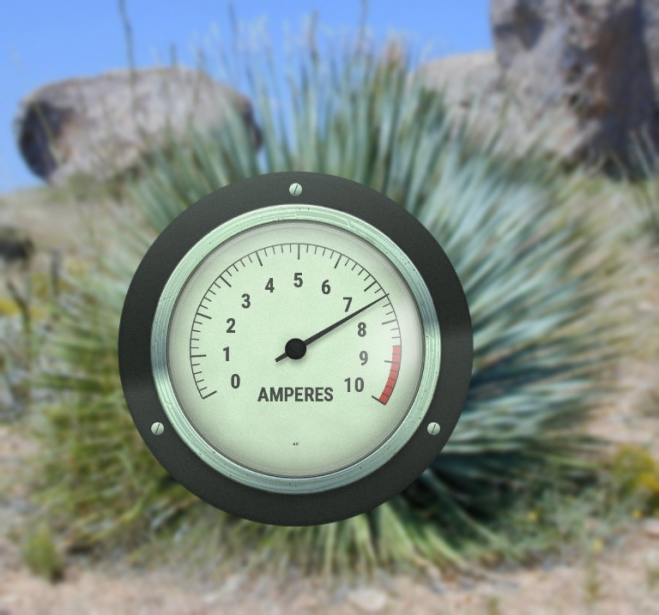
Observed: 7.4 A
